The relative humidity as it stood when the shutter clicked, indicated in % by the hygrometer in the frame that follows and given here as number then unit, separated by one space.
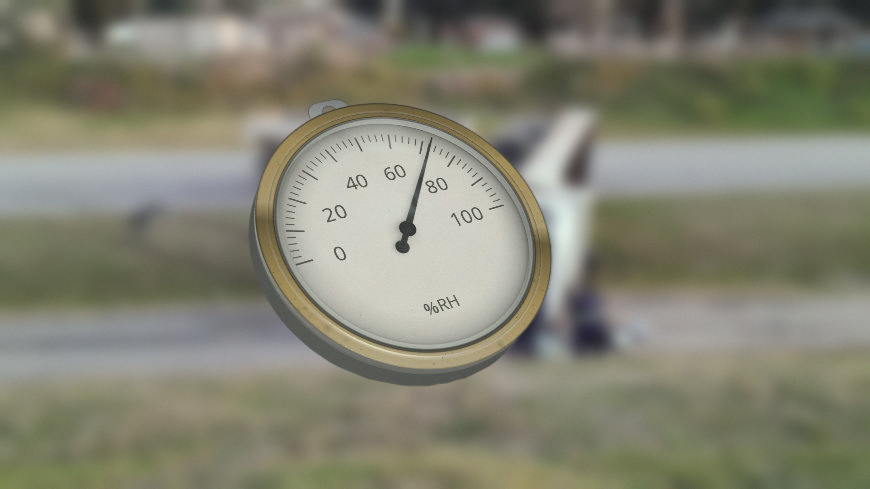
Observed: 72 %
